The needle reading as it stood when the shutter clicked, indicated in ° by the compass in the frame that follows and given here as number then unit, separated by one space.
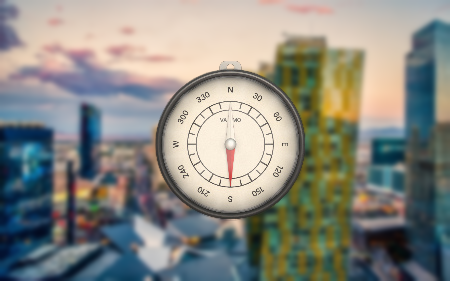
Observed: 180 °
